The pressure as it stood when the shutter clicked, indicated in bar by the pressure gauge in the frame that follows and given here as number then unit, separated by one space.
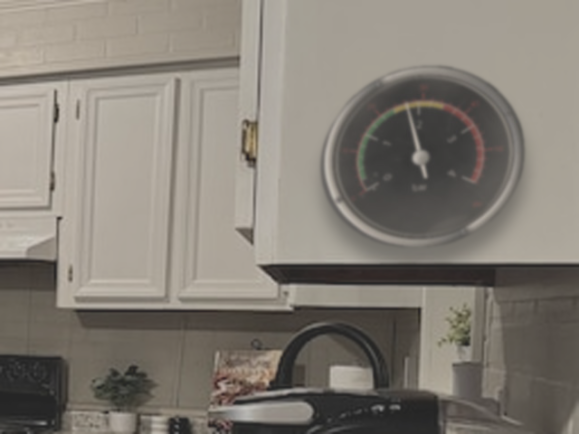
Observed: 1.8 bar
